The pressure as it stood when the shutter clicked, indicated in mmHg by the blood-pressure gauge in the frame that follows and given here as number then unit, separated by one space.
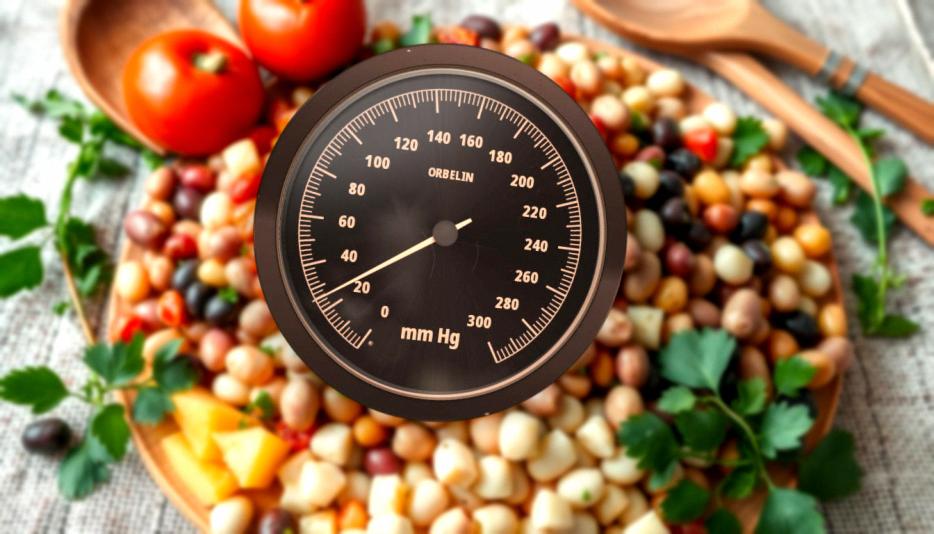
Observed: 26 mmHg
